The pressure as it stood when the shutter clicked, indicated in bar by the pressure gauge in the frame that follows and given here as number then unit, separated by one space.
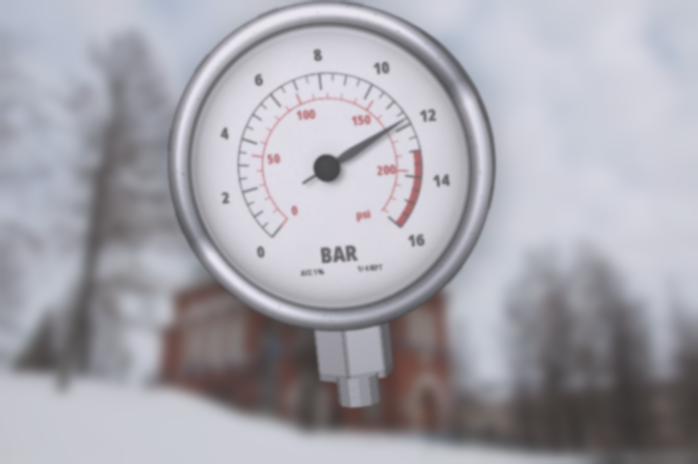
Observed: 11.75 bar
